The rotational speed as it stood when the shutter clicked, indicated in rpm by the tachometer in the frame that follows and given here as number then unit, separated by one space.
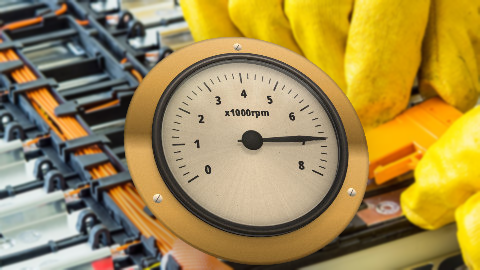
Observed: 7000 rpm
